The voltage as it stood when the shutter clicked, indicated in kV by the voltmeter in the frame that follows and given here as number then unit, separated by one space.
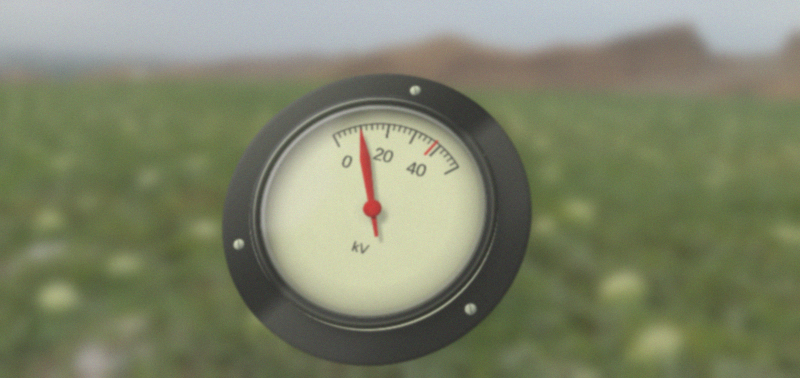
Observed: 10 kV
